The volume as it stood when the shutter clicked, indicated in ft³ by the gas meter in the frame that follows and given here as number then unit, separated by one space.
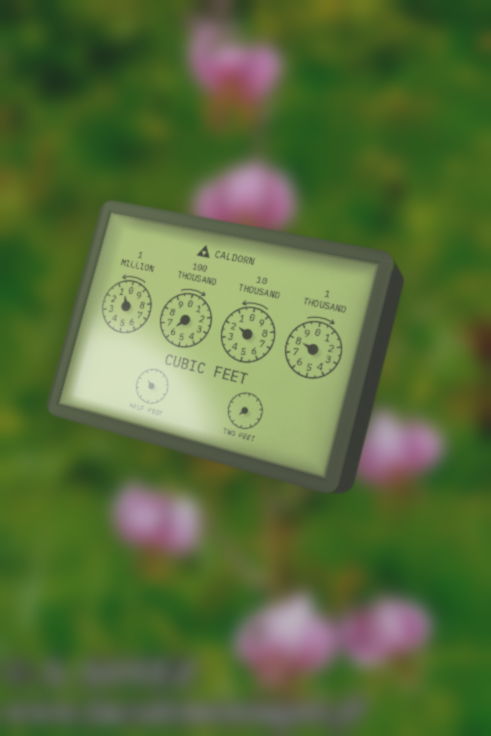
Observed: 61800 ft³
